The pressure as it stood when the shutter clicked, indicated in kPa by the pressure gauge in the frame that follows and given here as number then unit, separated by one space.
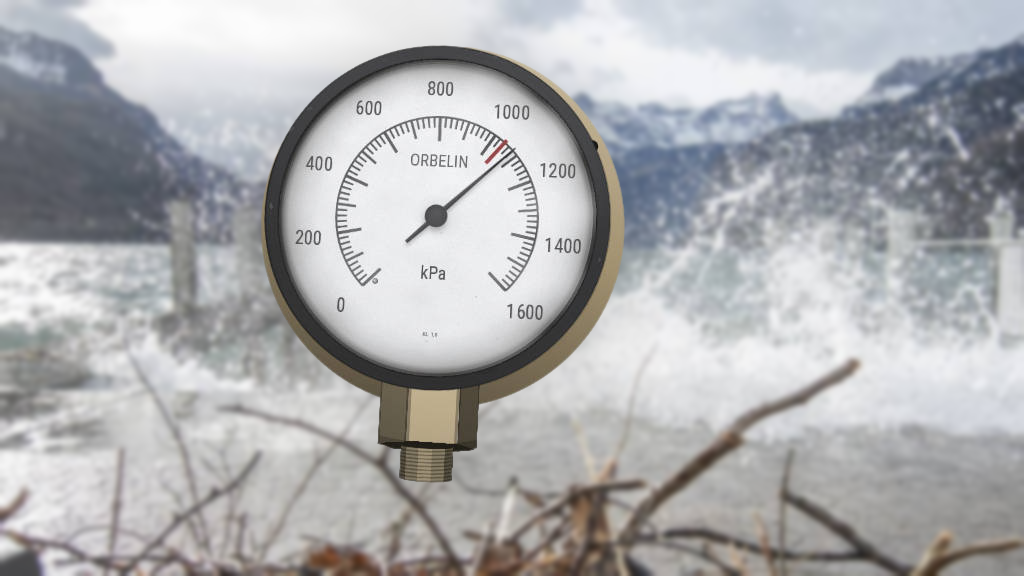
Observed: 1080 kPa
